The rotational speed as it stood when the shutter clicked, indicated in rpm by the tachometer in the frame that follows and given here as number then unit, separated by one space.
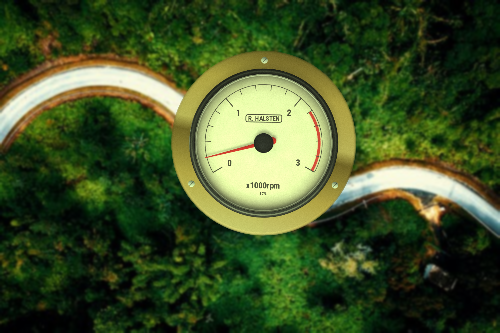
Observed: 200 rpm
